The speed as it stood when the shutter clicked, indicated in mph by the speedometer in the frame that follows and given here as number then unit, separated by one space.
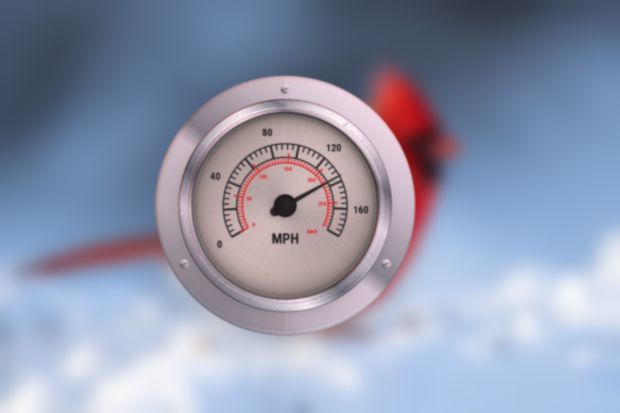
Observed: 136 mph
